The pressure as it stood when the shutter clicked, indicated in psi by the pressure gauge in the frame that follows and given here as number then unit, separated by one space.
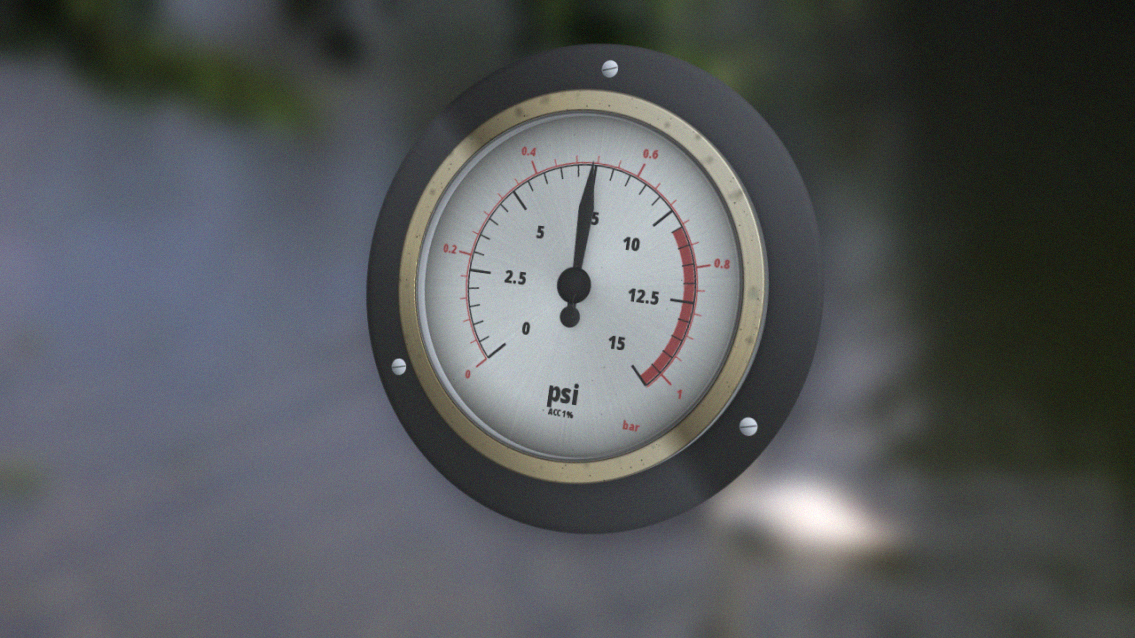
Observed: 7.5 psi
